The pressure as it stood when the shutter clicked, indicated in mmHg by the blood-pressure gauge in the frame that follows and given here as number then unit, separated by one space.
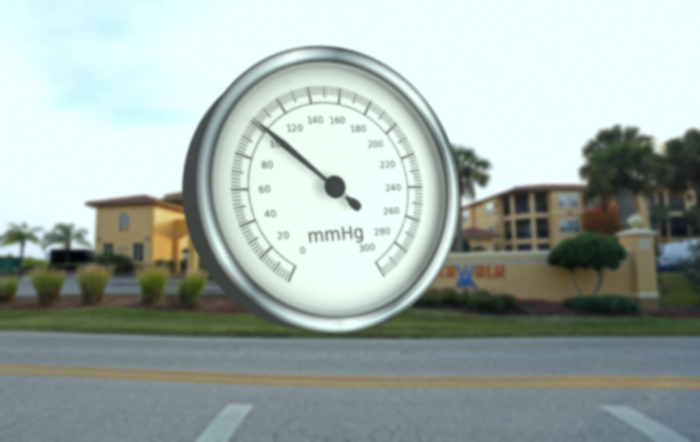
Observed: 100 mmHg
